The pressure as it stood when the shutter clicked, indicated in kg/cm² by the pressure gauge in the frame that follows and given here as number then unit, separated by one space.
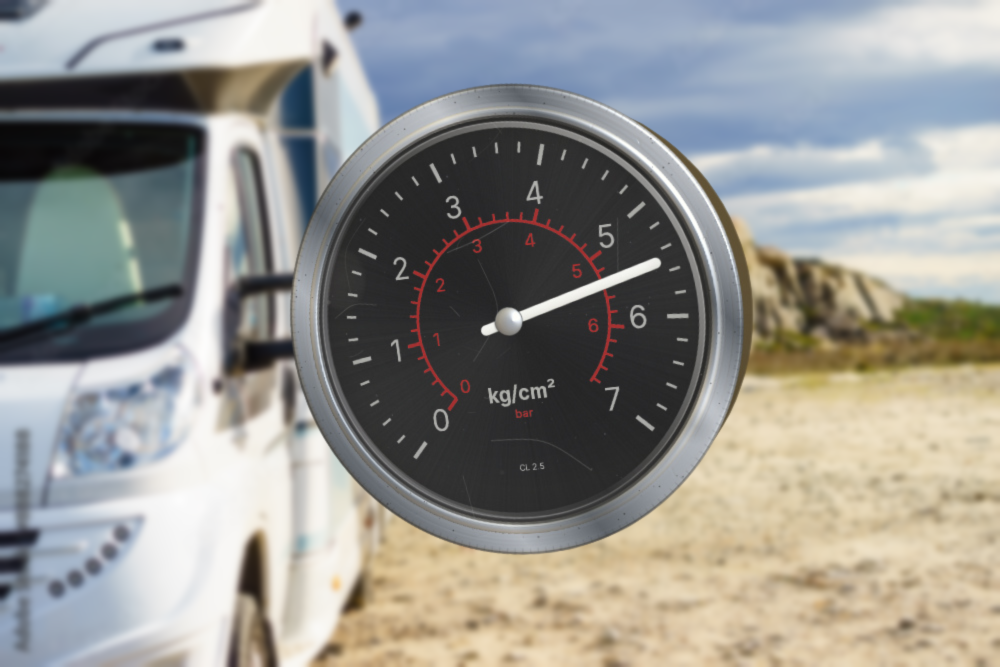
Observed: 5.5 kg/cm²
